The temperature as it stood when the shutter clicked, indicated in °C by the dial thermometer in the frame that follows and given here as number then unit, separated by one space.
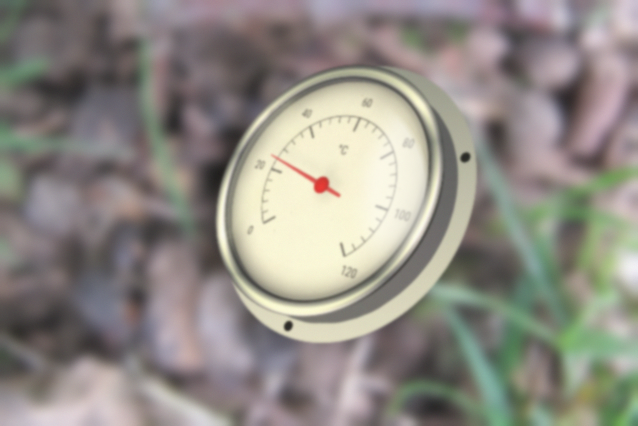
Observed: 24 °C
